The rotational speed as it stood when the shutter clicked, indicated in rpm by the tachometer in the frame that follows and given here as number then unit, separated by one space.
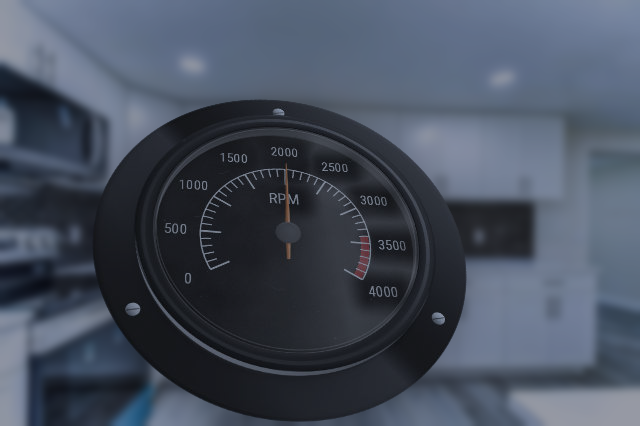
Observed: 2000 rpm
